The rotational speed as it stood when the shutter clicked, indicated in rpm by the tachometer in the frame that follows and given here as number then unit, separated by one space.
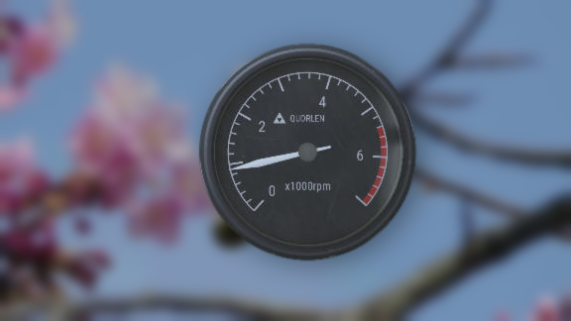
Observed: 900 rpm
